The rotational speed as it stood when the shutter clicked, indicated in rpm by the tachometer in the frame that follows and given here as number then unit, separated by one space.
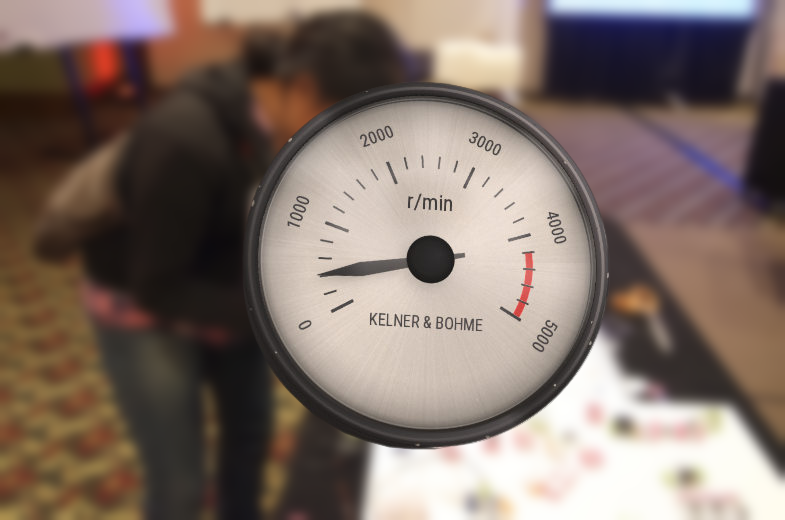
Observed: 400 rpm
